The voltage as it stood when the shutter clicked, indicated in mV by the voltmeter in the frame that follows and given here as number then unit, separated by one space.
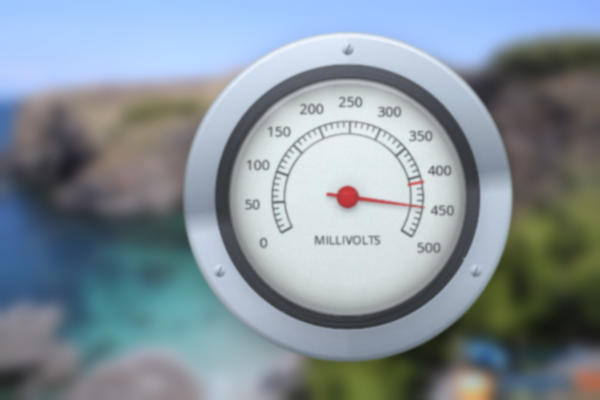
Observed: 450 mV
